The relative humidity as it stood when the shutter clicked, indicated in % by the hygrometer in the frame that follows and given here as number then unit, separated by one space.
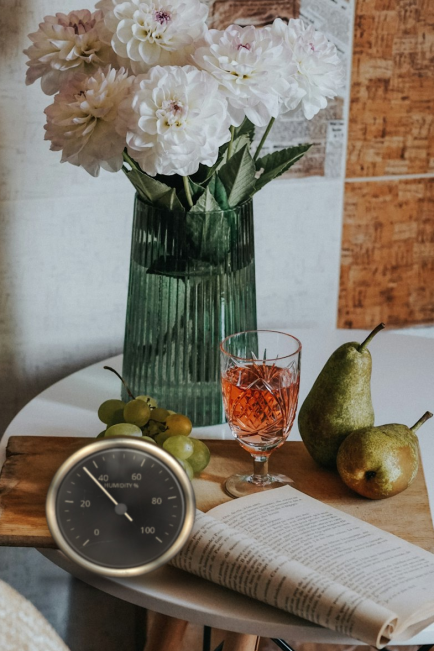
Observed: 36 %
